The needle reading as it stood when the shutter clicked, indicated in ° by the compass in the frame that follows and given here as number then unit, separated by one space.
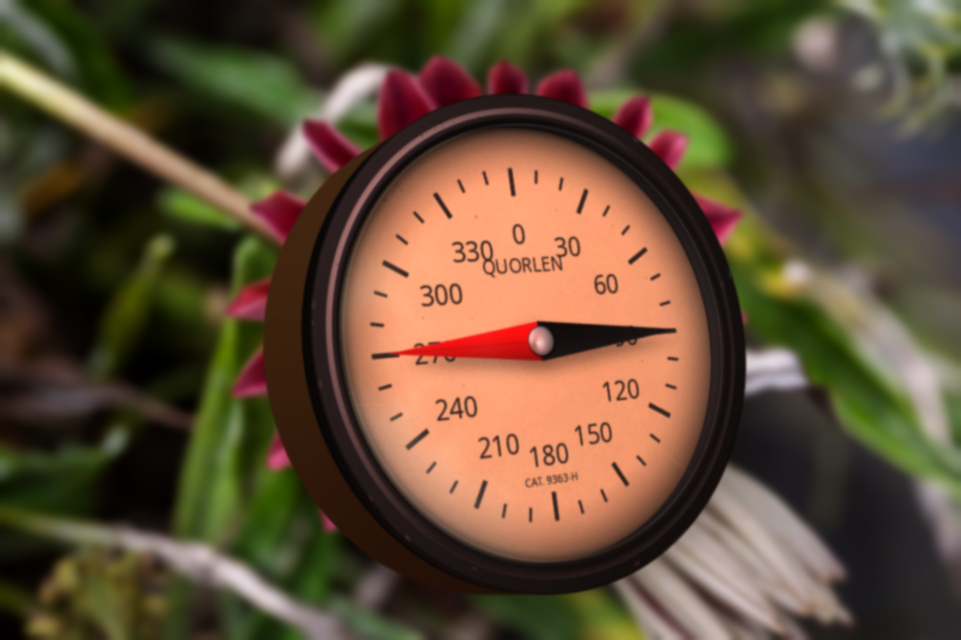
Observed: 270 °
